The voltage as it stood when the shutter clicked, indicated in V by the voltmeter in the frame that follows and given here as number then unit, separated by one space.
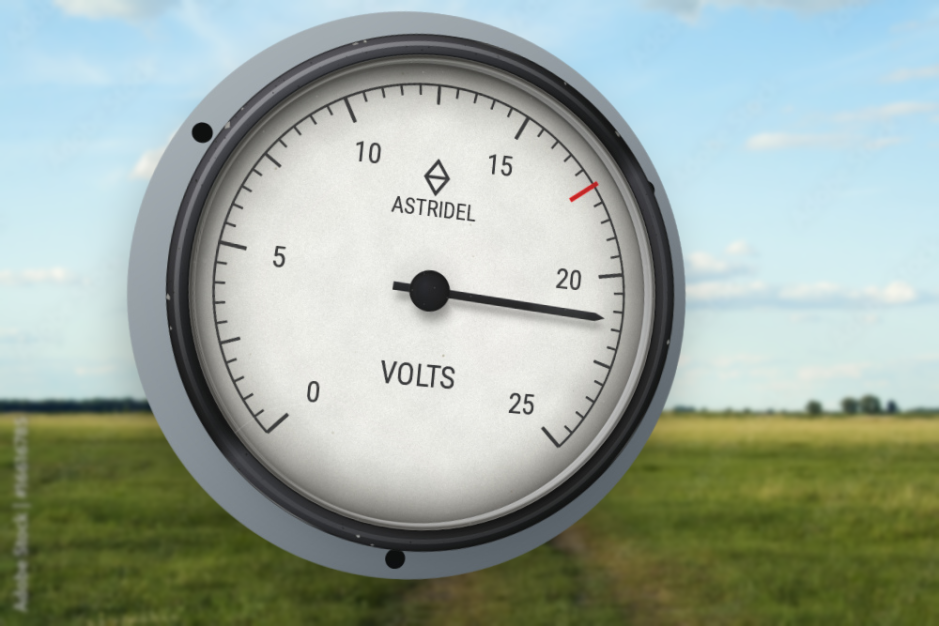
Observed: 21.25 V
